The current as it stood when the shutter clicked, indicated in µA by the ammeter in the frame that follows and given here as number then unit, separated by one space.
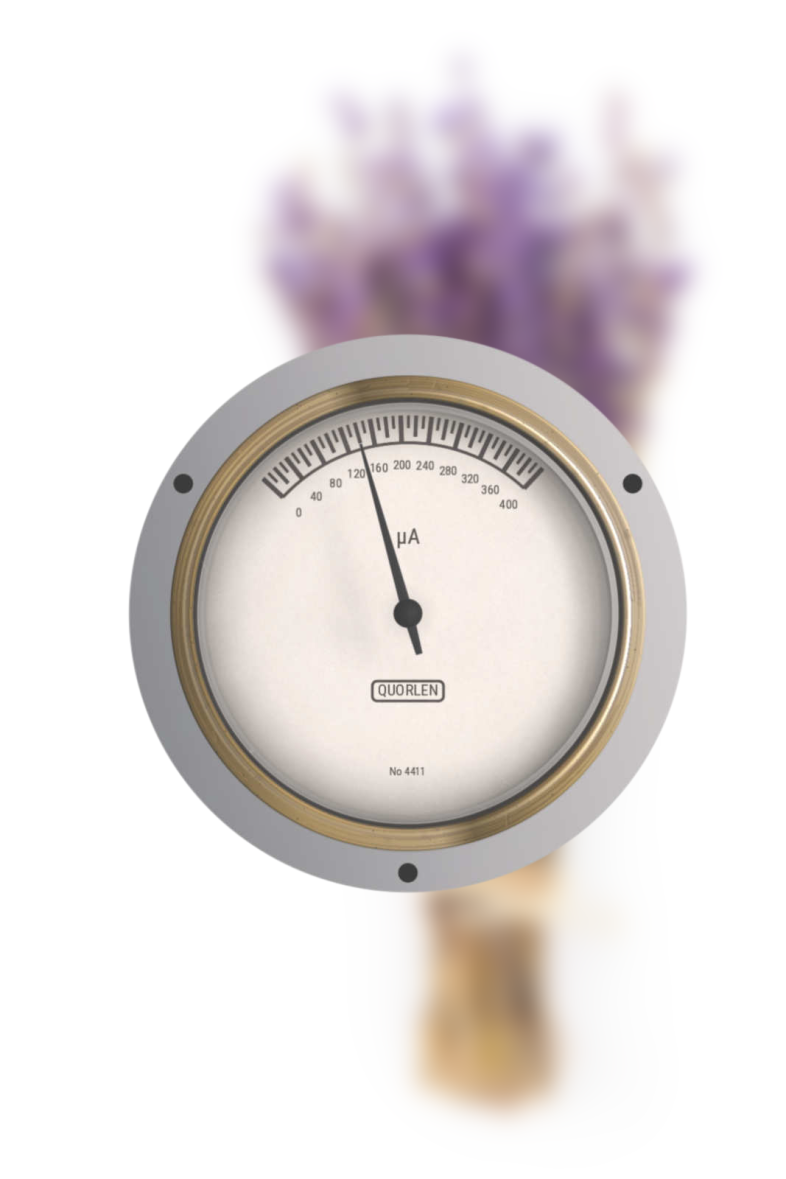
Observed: 140 µA
